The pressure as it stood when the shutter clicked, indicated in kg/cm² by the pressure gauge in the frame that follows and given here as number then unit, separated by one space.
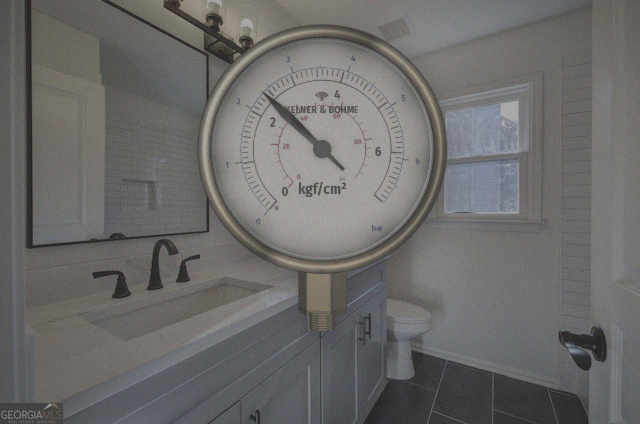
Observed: 2.4 kg/cm²
